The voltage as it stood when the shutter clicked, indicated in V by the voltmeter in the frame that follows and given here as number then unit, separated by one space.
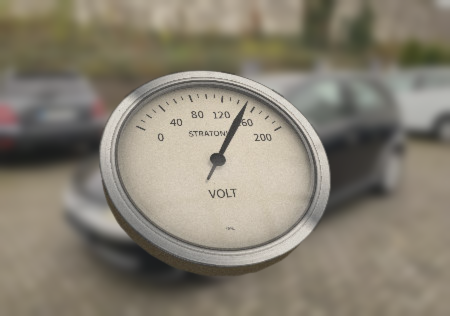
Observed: 150 V
